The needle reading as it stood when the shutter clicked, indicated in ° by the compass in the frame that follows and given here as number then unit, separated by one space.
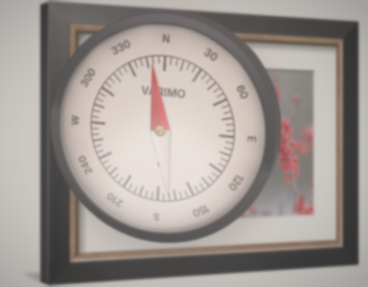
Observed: 350 °
